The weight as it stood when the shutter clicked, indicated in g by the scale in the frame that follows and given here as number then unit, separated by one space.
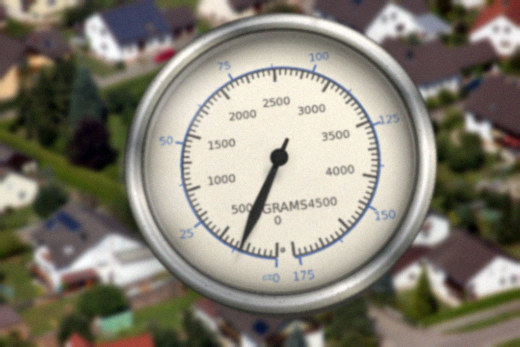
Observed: 300 g
